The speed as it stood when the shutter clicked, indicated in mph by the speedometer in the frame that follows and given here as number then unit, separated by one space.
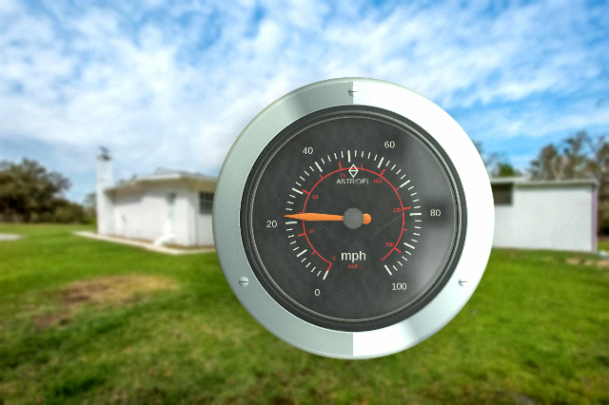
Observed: 22 mph
